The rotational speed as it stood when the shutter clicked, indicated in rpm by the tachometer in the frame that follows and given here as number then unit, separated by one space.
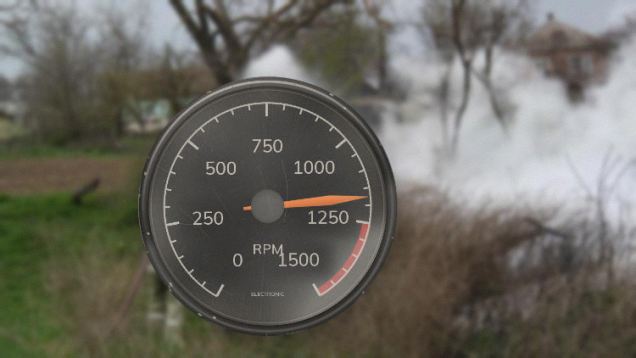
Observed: 1175 rpm
